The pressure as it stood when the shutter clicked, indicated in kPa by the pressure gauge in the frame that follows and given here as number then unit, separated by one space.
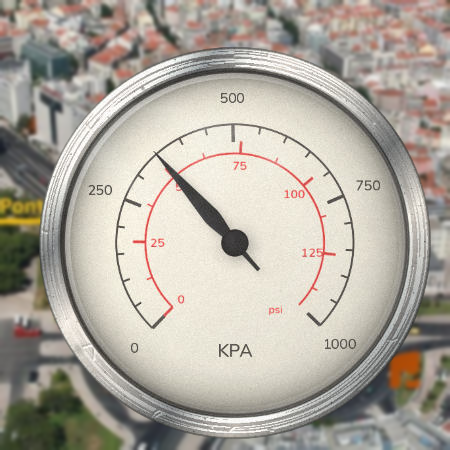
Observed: 350 kPa
